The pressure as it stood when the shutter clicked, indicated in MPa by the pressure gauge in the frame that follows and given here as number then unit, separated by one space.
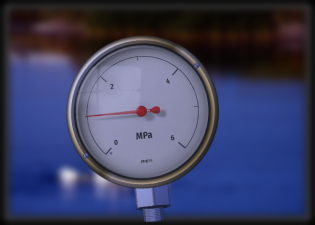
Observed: 1 MPa
